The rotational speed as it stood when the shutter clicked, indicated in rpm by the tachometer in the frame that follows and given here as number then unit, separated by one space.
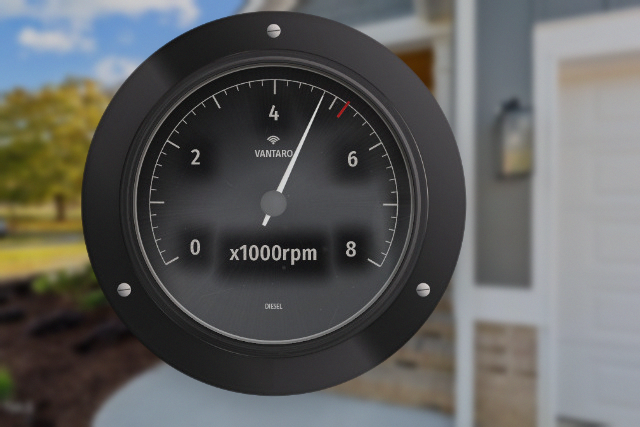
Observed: 4800 rpm
